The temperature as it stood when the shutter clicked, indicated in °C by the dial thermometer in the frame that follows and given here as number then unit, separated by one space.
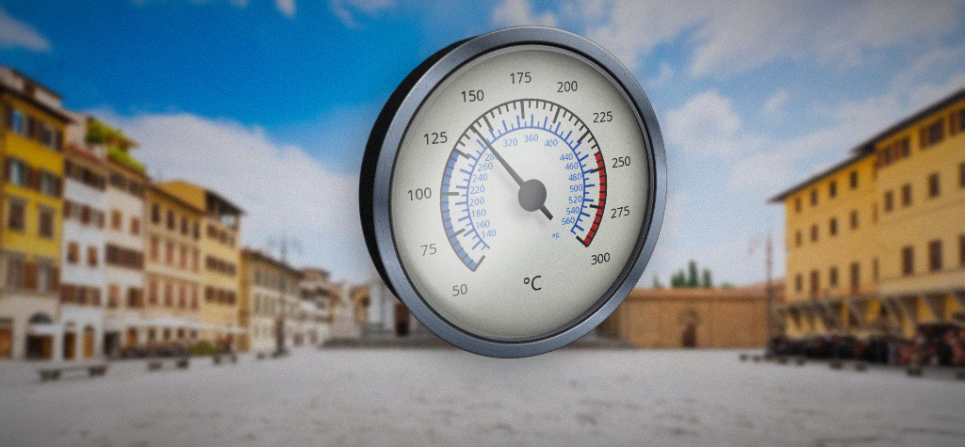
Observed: 140 °C
